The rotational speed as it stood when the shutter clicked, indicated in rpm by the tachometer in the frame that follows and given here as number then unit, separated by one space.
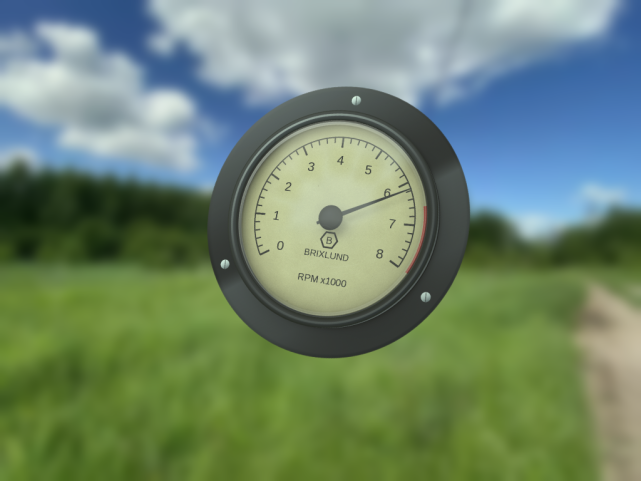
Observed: 6200 rpm
